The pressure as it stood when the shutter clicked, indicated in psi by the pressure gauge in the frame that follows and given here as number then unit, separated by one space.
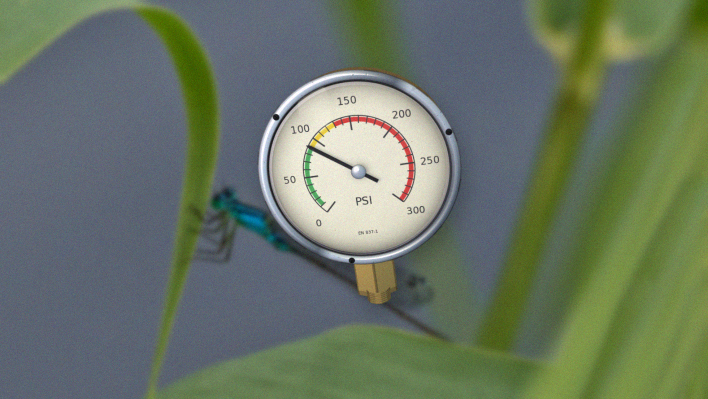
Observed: 90 psi
